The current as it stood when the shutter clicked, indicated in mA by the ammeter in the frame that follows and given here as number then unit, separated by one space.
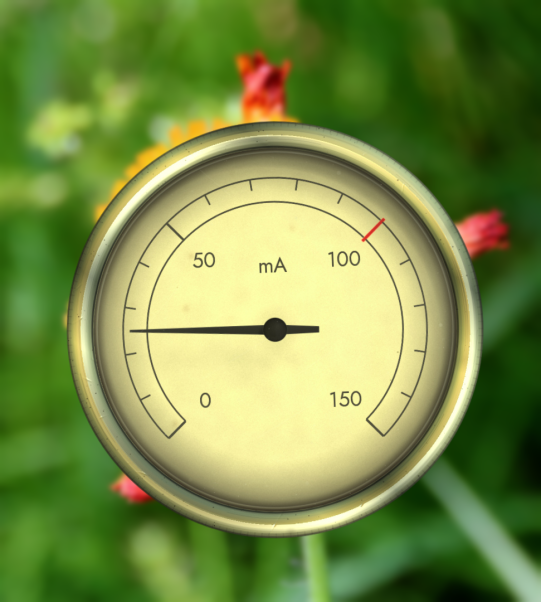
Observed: 25 mA
